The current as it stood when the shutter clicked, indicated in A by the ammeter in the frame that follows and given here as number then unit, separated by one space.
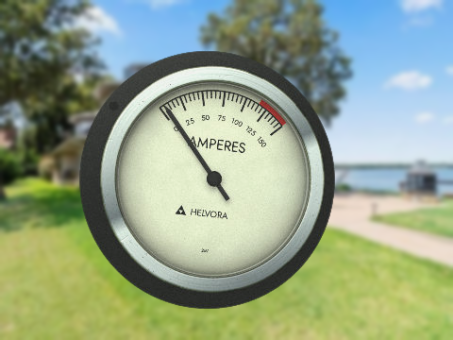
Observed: 5 A
